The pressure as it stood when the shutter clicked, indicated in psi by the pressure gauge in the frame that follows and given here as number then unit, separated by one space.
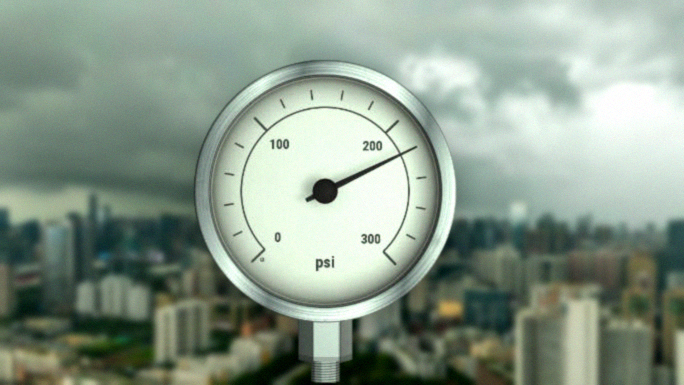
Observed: 220 psi
